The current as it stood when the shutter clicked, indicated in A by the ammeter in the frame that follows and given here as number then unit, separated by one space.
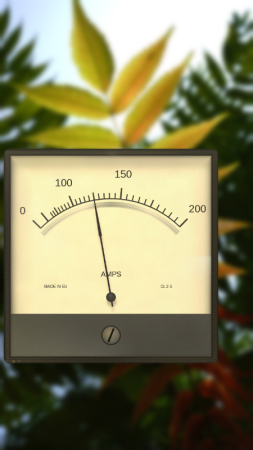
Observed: 125 A
